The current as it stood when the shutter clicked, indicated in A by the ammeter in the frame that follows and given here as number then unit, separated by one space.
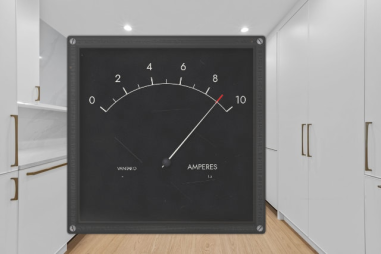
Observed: 9 A
